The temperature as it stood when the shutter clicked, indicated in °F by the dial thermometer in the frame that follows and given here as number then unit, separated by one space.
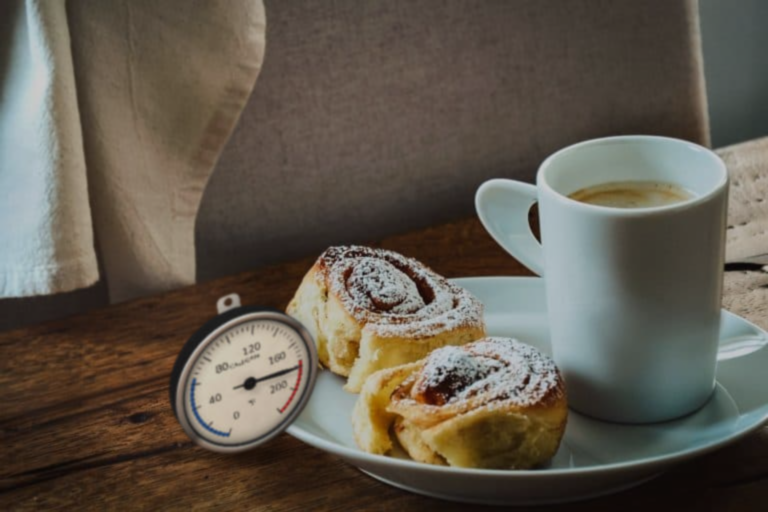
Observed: 180 °F
